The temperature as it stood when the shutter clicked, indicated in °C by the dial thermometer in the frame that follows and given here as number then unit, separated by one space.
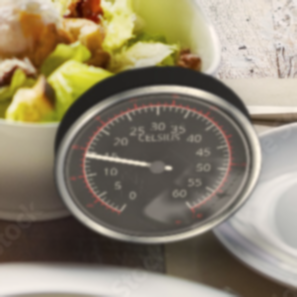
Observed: 15 °C
